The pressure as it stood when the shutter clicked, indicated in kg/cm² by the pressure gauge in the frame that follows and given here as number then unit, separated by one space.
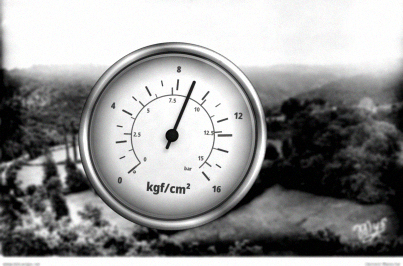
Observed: 9 kg/cm²
